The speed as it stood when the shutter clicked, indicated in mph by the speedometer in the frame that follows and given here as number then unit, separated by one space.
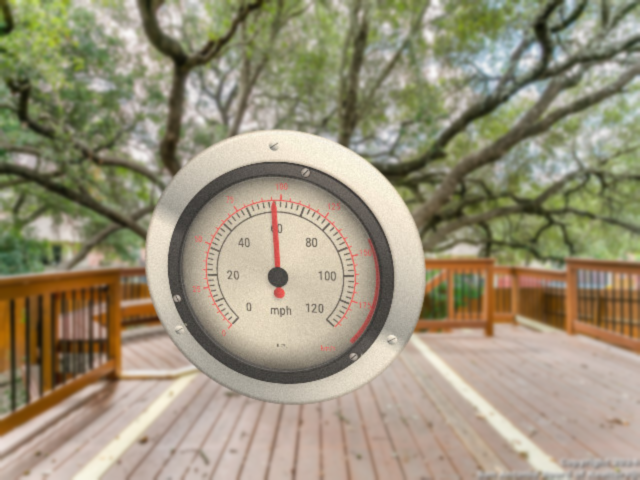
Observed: 60 mph
